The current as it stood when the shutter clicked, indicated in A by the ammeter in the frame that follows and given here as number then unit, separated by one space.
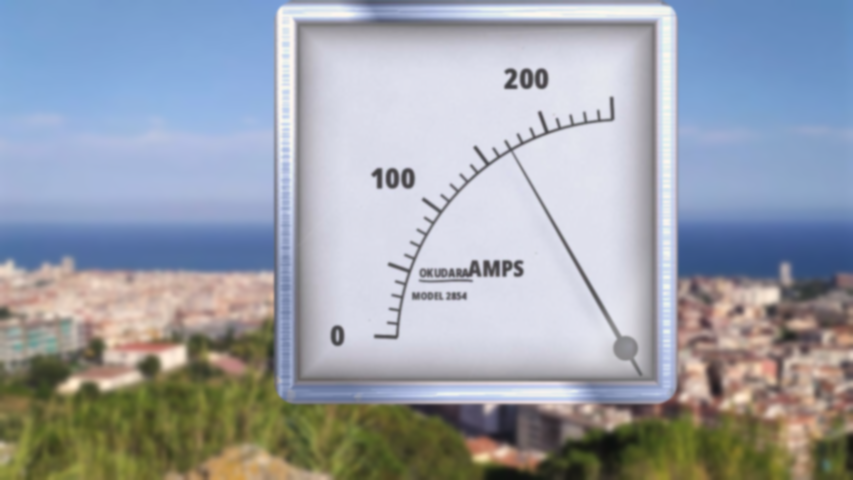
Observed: 170 A
